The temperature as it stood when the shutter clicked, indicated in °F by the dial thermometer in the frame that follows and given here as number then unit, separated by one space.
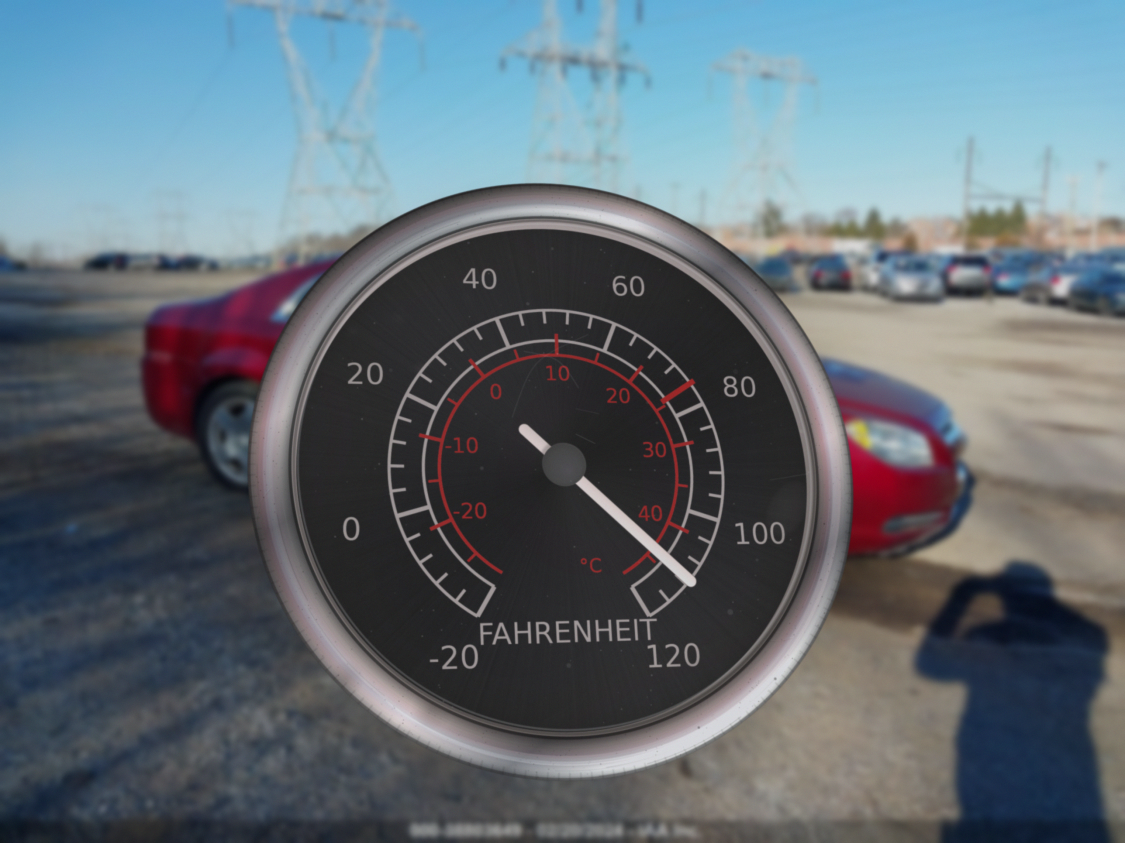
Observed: 112 °F
